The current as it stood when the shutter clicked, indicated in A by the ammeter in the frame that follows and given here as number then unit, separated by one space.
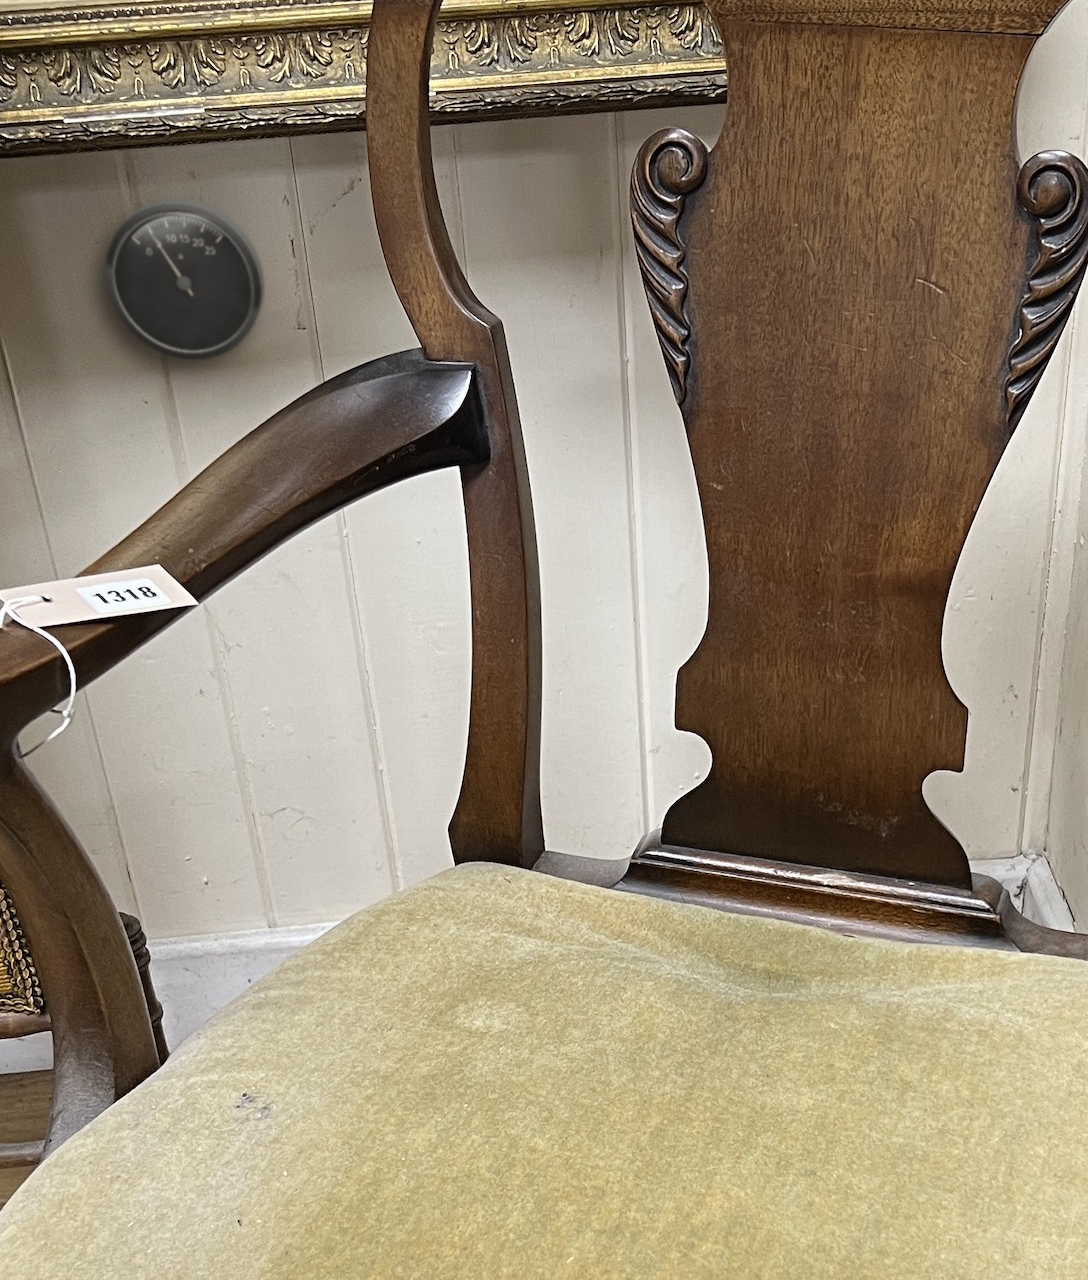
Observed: 5 A
